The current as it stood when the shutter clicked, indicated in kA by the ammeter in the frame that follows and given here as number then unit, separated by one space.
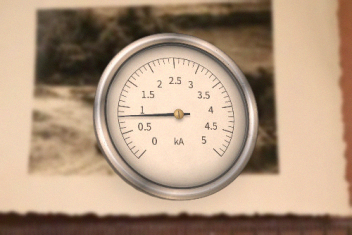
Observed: 0.8 kA
